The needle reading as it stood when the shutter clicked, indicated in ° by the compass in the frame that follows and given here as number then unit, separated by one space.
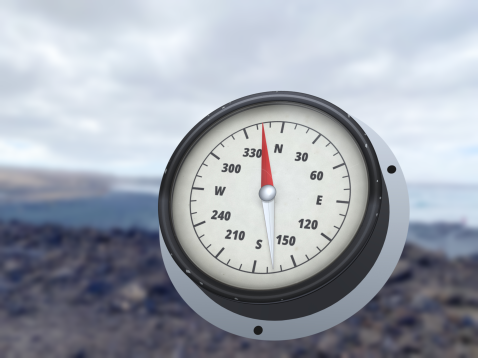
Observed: 345 °
